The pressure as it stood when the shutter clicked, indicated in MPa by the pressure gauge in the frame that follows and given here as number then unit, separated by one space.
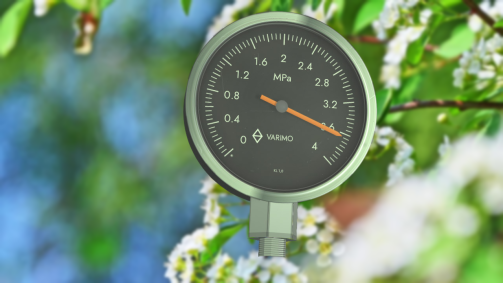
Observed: 3.65 MPa
